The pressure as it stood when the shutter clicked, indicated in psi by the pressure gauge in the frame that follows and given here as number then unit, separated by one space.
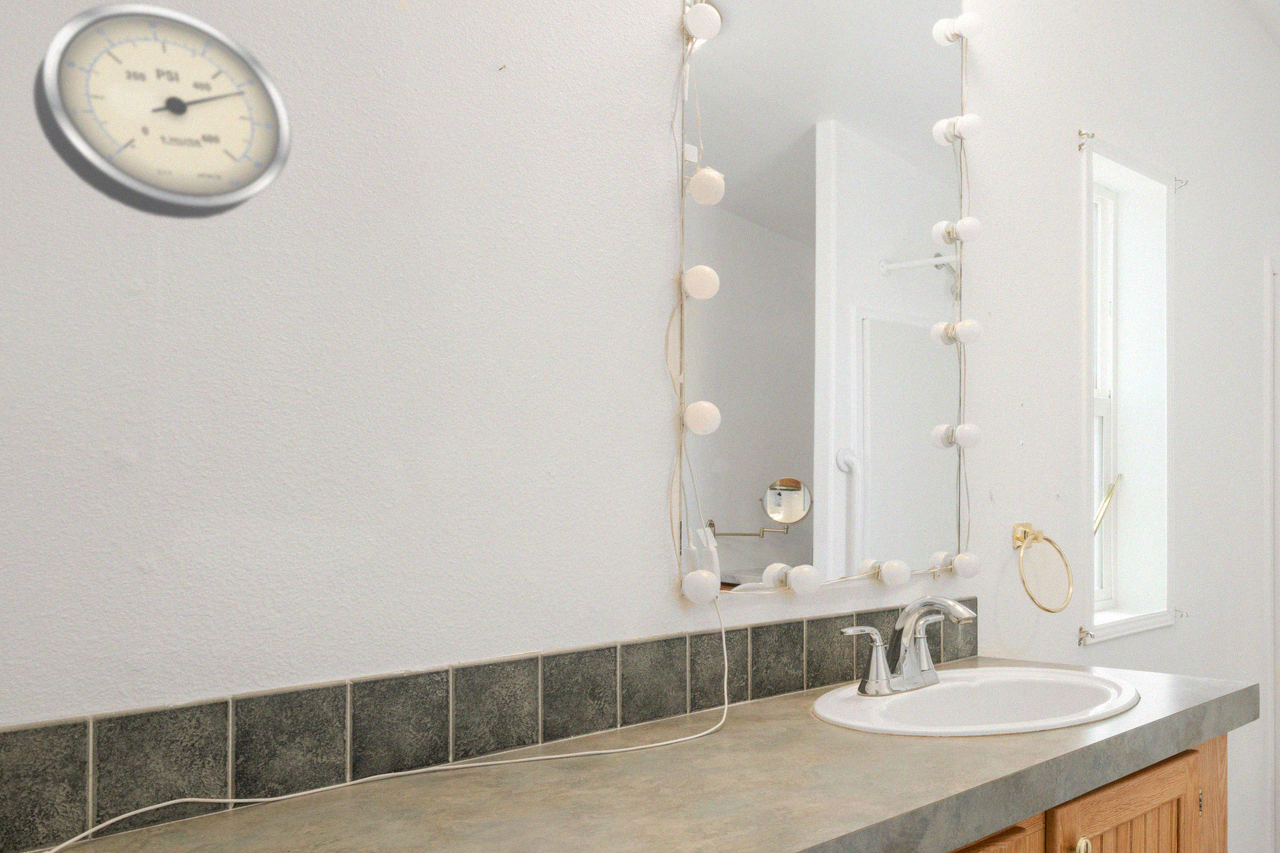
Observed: 450 psi
